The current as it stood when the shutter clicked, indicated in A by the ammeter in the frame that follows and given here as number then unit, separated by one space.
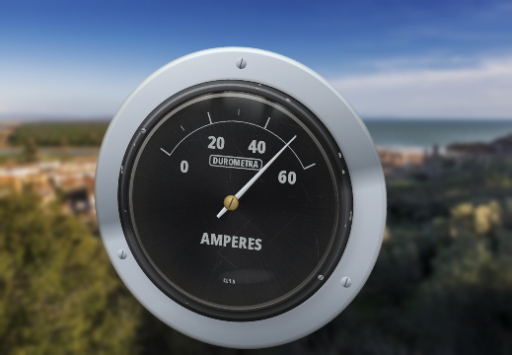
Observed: 50 A
